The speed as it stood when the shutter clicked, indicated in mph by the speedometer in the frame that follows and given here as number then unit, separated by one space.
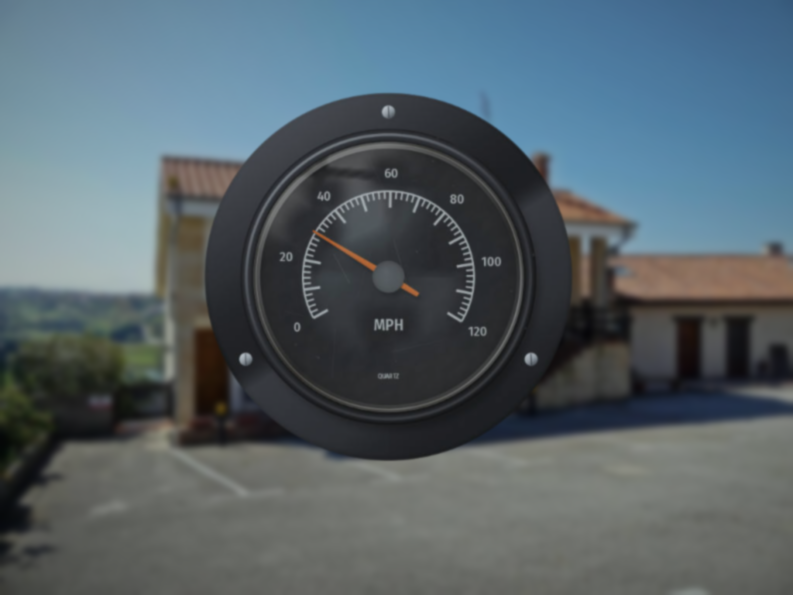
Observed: 30 mph
